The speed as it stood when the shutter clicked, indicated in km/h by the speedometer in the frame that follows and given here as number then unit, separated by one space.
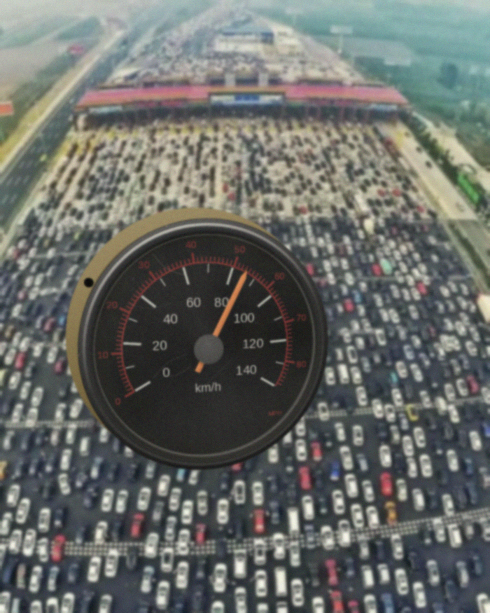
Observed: 85 km/h
